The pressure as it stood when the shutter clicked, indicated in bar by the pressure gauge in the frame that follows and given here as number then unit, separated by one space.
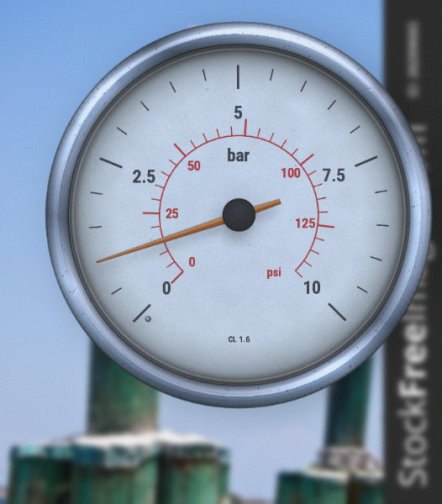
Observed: 1 bar
